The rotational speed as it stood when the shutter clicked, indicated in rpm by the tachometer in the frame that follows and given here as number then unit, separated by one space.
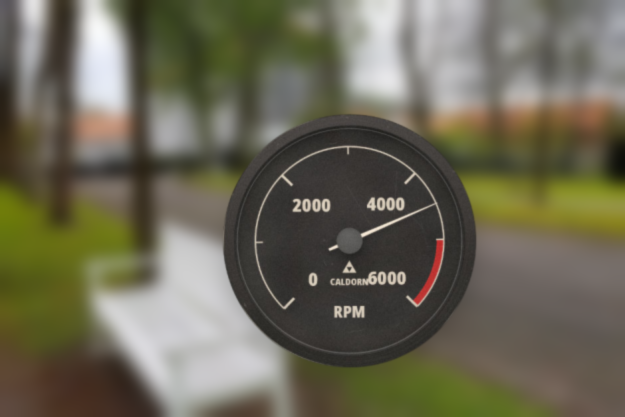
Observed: 4500 rpm
